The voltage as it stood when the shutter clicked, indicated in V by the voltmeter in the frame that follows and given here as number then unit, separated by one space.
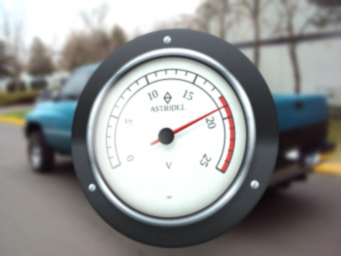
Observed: 19 V
